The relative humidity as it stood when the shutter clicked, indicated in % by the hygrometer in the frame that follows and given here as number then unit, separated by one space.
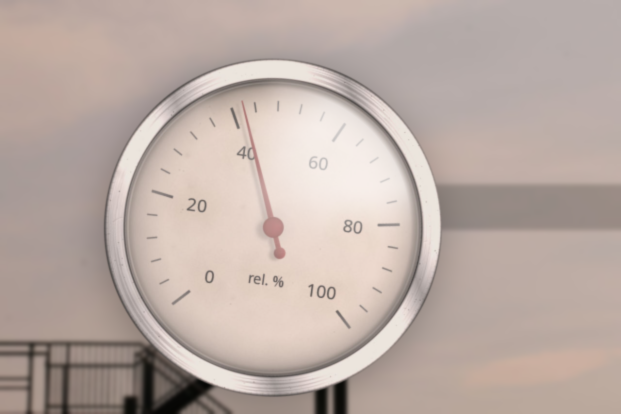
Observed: 42 %
